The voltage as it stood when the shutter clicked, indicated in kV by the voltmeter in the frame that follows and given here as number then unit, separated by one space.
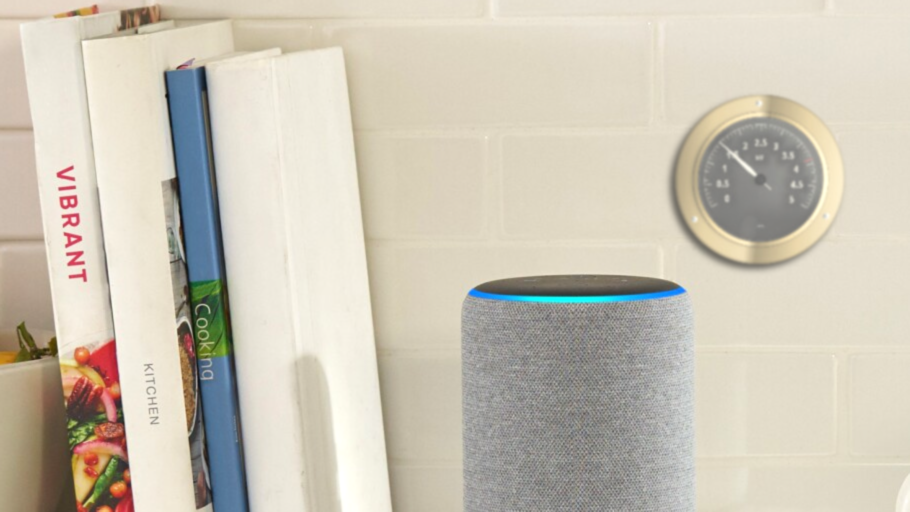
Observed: 1.5 kV
